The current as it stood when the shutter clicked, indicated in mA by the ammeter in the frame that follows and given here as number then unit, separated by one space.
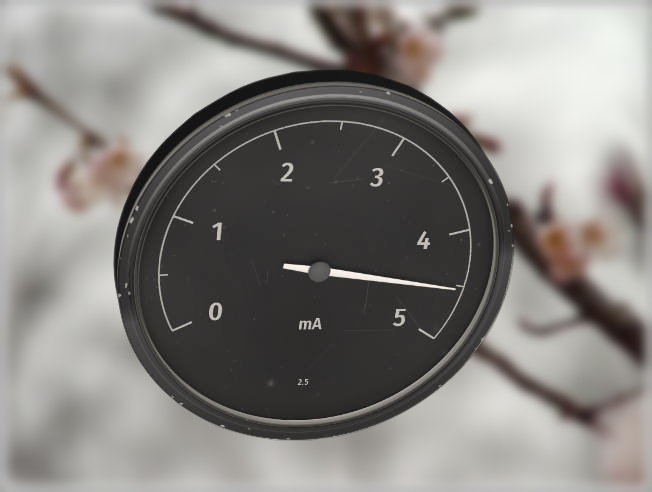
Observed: 4.5 mA
